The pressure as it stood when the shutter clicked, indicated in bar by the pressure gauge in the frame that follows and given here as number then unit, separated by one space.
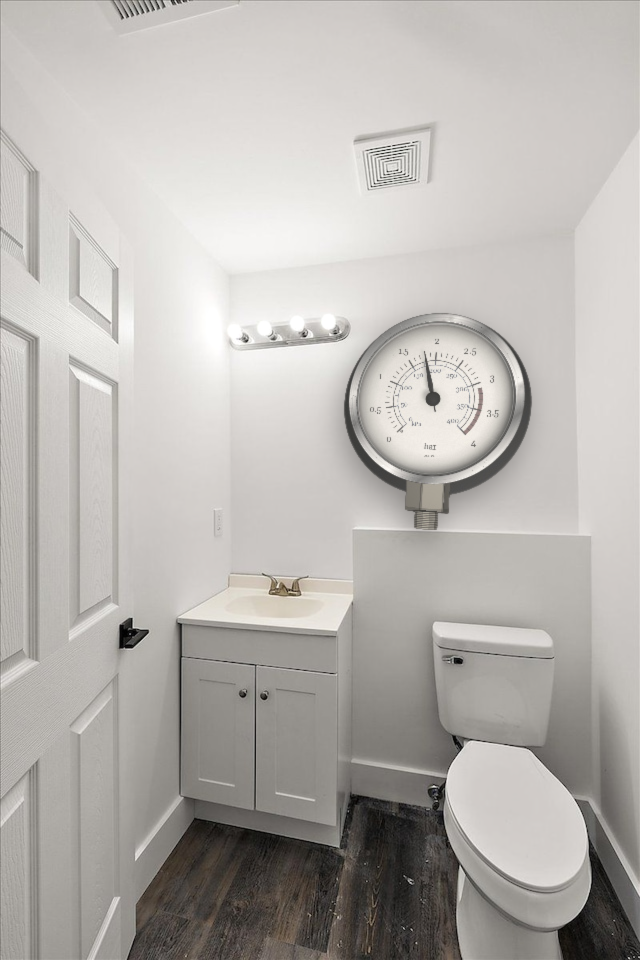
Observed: 1.8 bar
